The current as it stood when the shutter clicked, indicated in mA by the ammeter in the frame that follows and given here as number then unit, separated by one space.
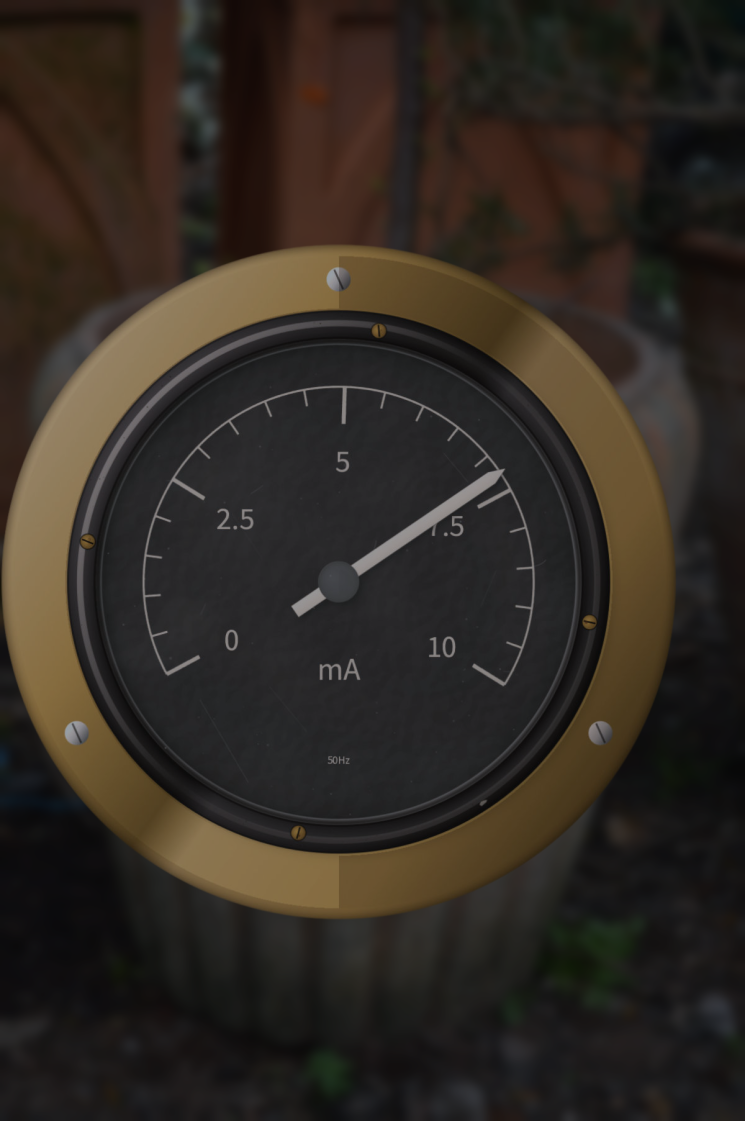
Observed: 7.25 mA
